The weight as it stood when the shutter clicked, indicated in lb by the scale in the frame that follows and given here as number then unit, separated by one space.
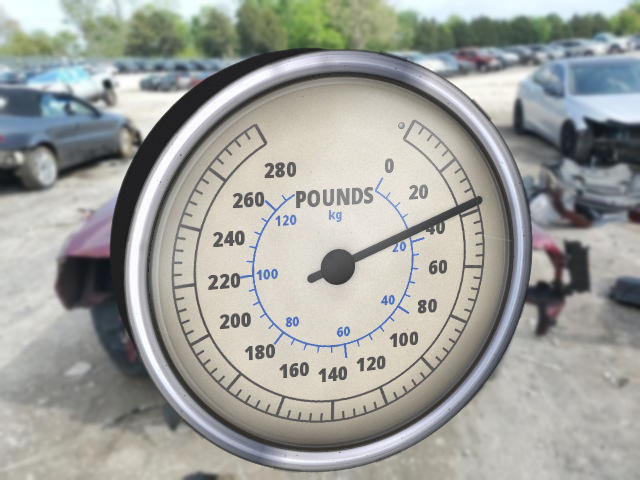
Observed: 36 lb
